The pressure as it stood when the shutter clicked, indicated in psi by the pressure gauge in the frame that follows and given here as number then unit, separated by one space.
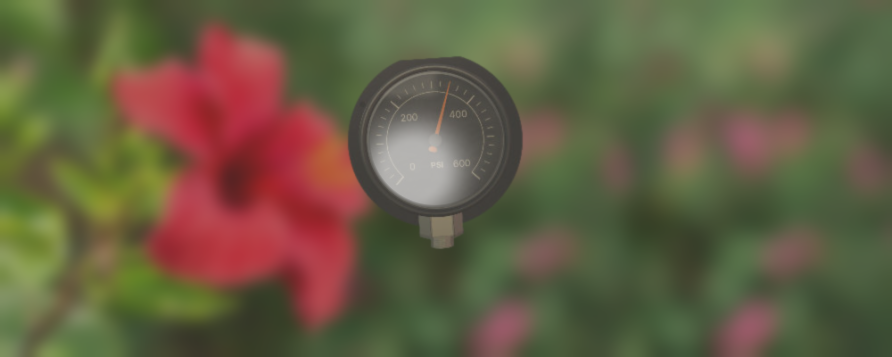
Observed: 340 psi
